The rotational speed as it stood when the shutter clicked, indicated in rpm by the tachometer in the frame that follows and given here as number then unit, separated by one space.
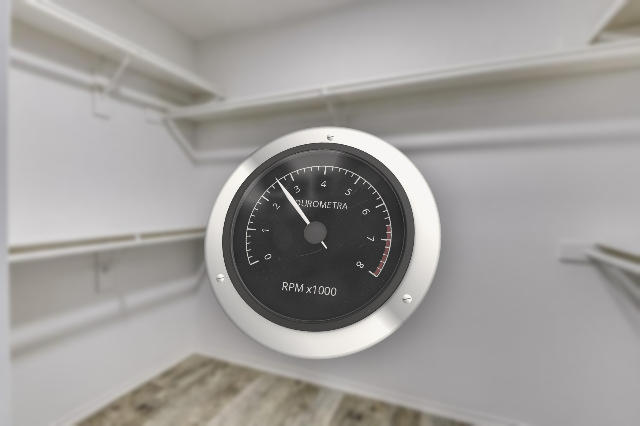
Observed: 2600 rpm
